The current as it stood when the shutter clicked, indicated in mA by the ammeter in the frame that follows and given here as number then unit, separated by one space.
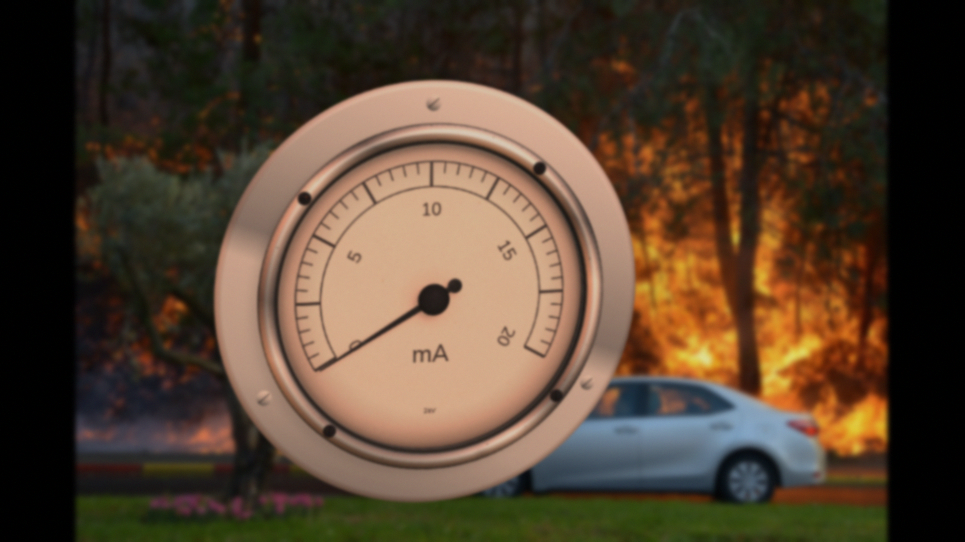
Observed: 0 mA
